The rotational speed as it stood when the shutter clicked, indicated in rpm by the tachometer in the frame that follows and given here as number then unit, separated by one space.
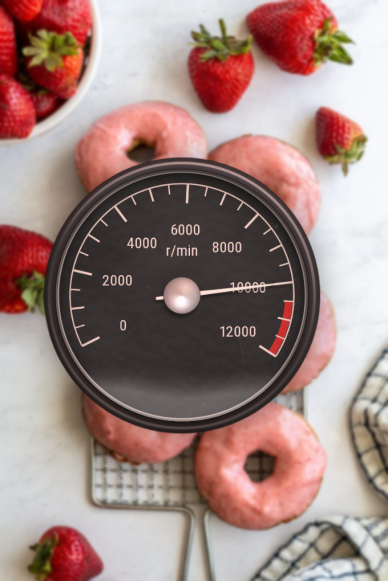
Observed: 10000 rpm
